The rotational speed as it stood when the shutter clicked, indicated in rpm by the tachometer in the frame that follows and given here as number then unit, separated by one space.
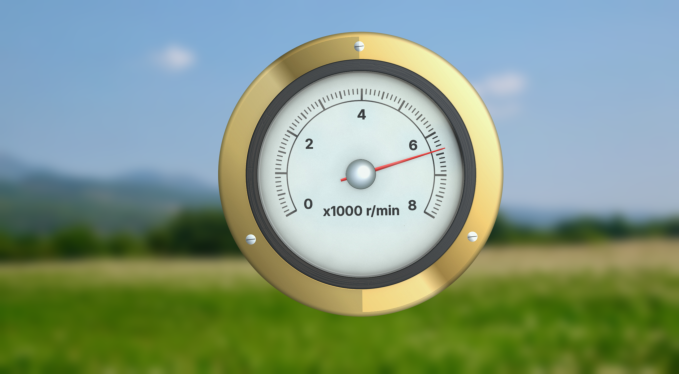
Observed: 6400 rpm
